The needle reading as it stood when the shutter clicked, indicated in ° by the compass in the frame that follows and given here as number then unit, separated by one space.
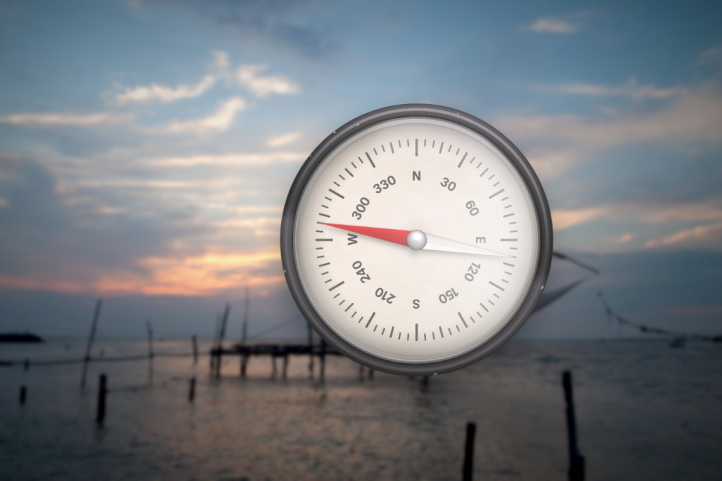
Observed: 280 °
